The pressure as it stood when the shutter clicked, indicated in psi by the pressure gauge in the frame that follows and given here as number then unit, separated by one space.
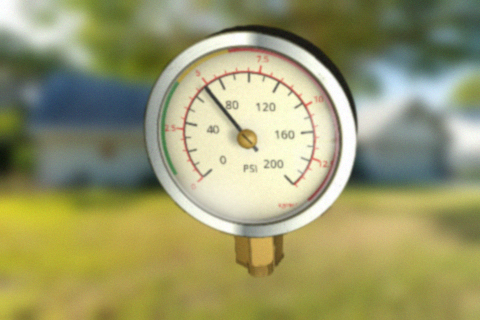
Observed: 70 psi
